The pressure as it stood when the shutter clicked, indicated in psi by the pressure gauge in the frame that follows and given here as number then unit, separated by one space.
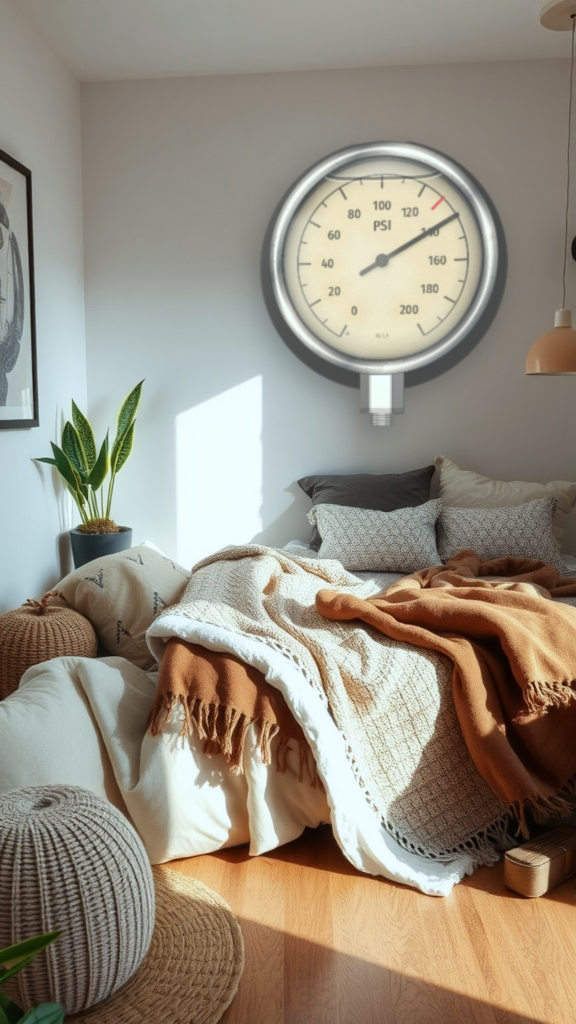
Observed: 140 psi
